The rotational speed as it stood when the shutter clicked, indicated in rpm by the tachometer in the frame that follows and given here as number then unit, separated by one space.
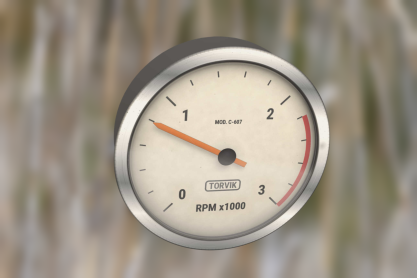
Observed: 800 rpm
